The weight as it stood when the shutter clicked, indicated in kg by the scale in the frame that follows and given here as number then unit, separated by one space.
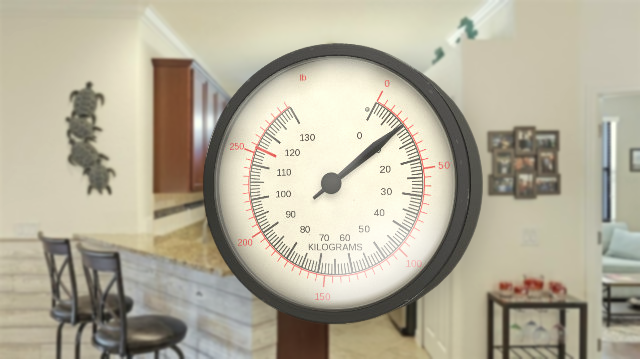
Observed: 10 kg
